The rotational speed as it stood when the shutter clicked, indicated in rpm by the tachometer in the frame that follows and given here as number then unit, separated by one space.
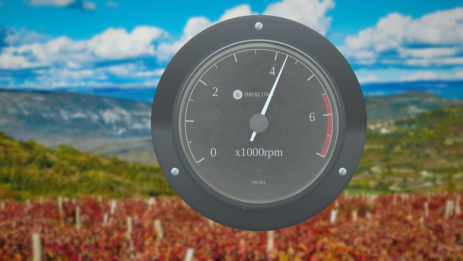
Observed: 4250 rpm
